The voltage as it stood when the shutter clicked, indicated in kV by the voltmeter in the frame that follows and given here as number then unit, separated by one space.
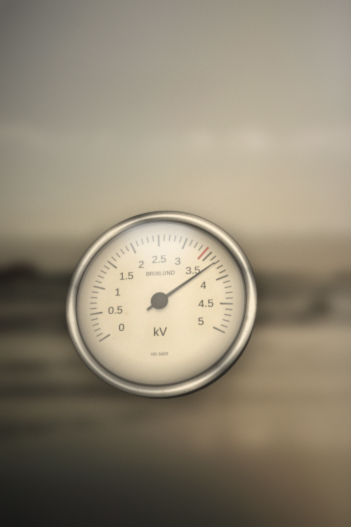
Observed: 3.7 kV
